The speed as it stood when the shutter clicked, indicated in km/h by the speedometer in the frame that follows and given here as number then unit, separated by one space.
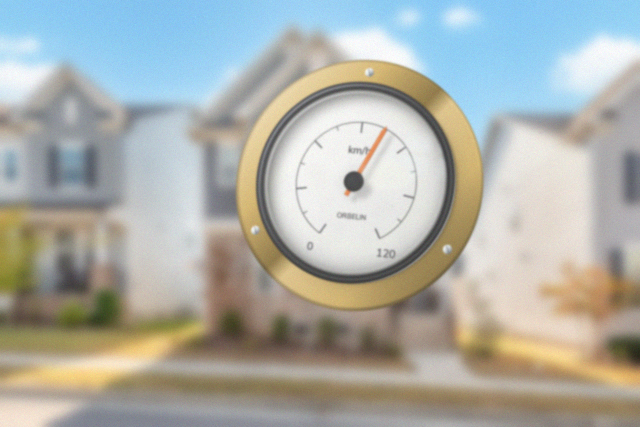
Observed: 70 km/h
